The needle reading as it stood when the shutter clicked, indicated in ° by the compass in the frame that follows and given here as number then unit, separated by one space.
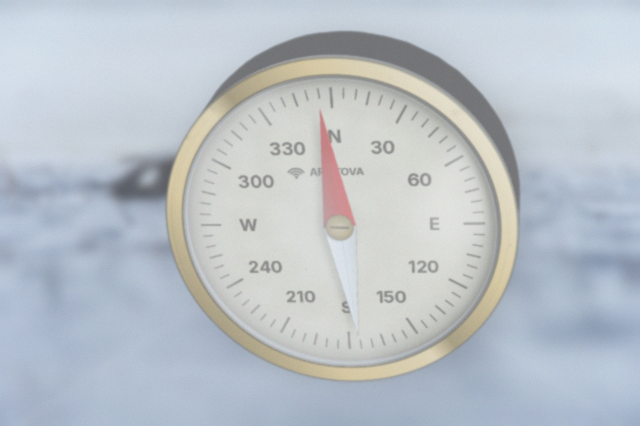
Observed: 355 °
